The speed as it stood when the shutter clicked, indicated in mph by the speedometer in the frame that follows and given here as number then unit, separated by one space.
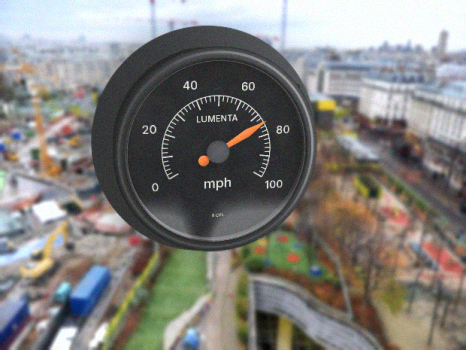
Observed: 74 mph
